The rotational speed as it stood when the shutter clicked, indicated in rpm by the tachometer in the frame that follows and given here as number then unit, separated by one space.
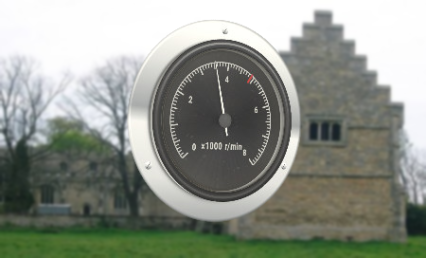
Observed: 3500 rpm
